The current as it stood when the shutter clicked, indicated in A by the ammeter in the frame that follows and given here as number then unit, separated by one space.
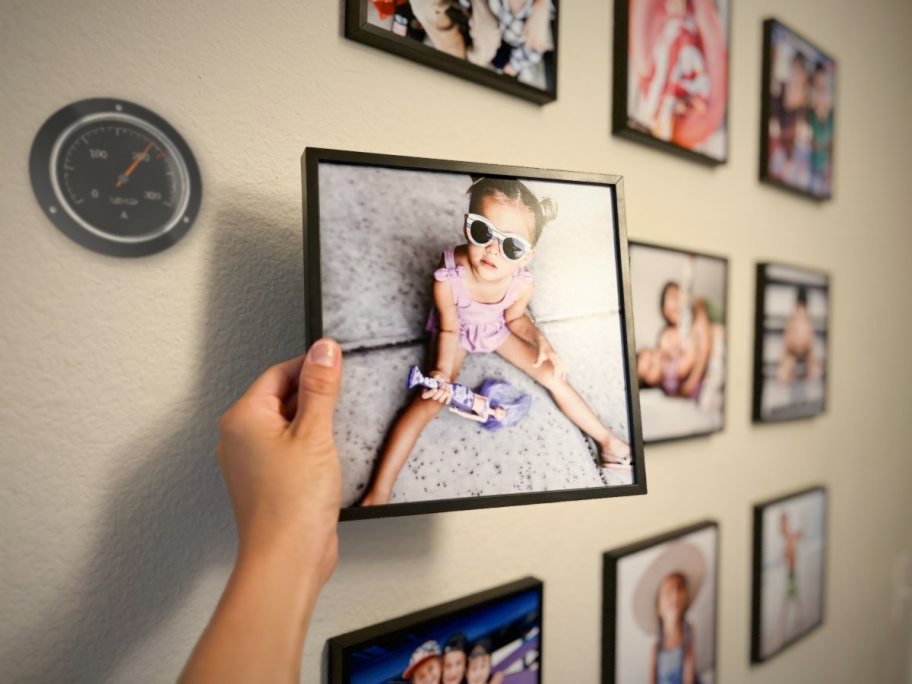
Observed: 200 A
